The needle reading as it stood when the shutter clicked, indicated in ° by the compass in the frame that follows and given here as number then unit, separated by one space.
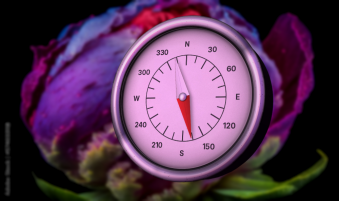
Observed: 165 °
